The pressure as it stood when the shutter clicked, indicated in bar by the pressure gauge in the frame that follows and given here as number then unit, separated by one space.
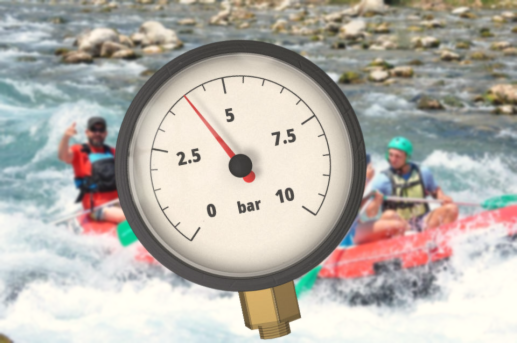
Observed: 4 bar
